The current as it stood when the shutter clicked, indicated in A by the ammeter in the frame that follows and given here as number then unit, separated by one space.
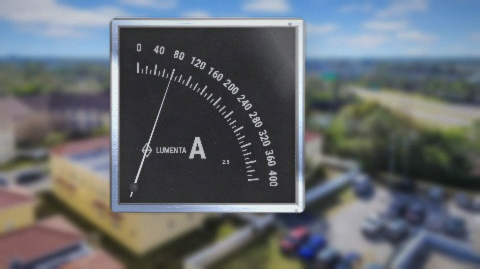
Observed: 80 A
